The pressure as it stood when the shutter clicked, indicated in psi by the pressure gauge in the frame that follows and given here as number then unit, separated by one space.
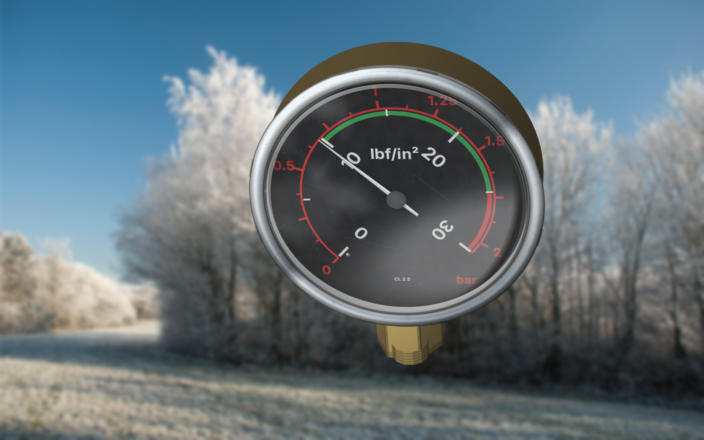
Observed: 10 psi
